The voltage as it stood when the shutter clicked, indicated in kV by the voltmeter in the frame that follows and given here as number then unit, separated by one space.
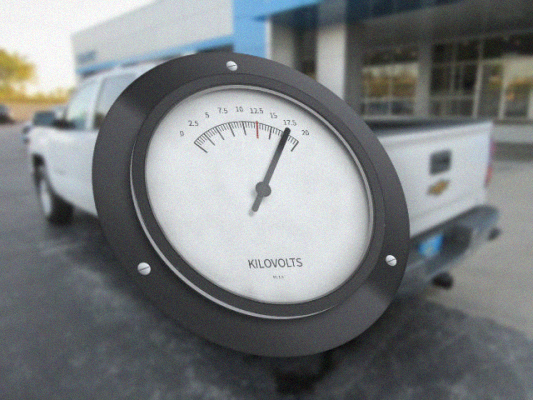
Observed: 17.5 kV
